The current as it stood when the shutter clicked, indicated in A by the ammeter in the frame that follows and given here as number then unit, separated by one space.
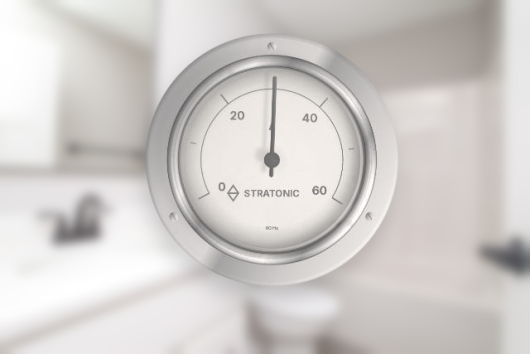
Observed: 30 A
